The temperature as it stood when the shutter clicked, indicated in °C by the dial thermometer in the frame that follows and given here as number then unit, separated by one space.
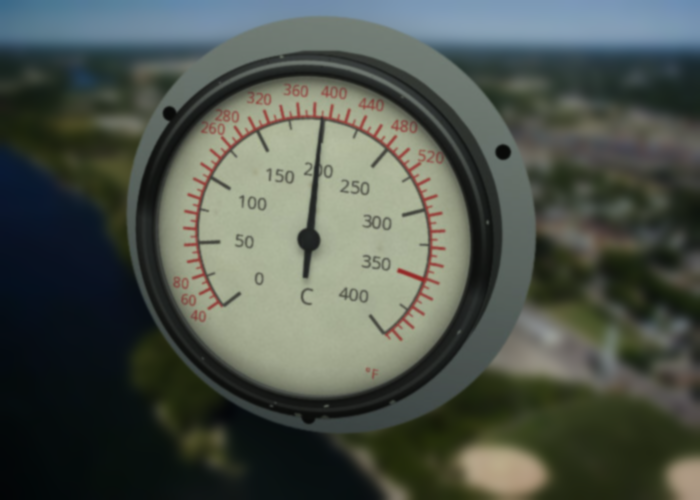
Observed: 200 °C
